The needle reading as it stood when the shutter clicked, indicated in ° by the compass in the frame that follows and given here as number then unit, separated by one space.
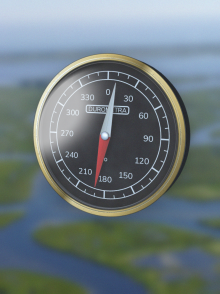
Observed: 190 °
